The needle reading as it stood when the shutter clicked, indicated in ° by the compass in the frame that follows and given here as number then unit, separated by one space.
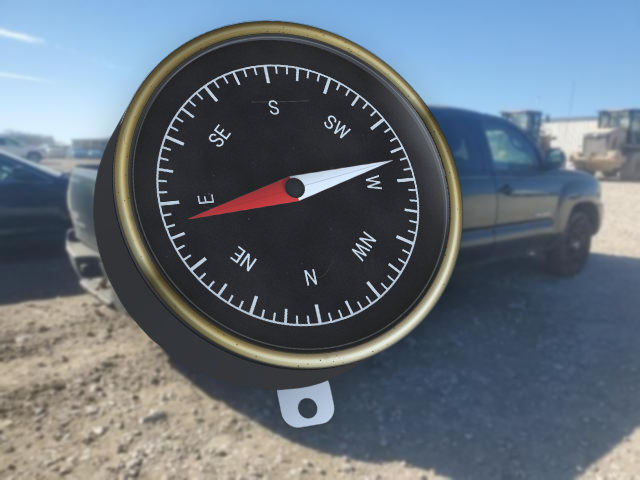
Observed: 80 °
